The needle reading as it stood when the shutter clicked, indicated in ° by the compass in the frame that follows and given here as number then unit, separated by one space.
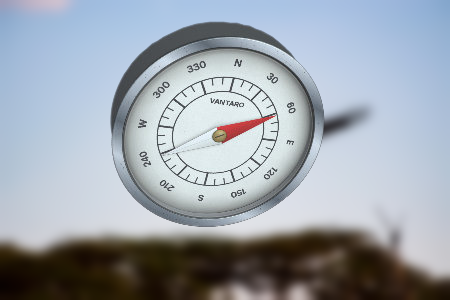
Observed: 60 °
